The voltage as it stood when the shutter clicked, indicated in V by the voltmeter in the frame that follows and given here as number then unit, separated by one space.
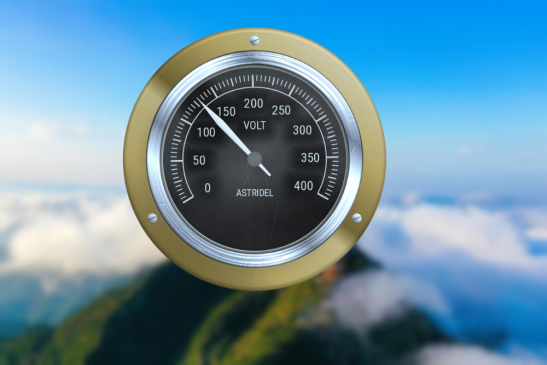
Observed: 130 V
